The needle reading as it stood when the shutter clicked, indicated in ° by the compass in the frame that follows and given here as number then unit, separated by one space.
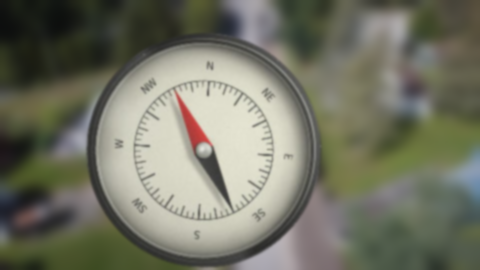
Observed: 330 °
